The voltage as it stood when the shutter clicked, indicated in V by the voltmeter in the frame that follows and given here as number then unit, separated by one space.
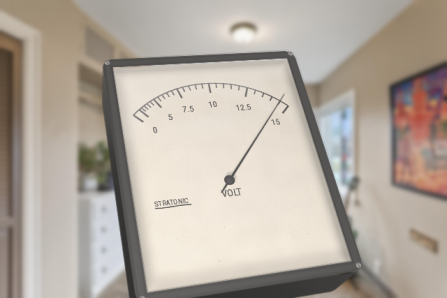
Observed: 14.5 V
